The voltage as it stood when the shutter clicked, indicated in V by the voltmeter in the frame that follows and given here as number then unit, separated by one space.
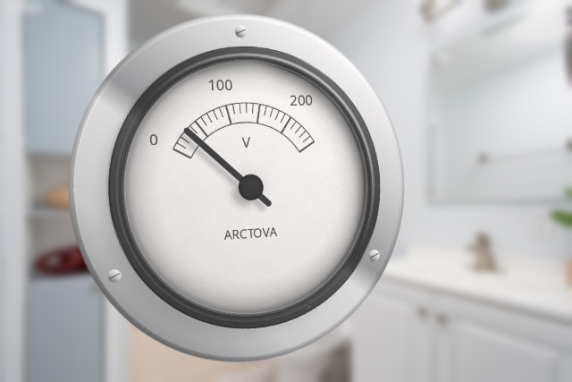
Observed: 30 V
